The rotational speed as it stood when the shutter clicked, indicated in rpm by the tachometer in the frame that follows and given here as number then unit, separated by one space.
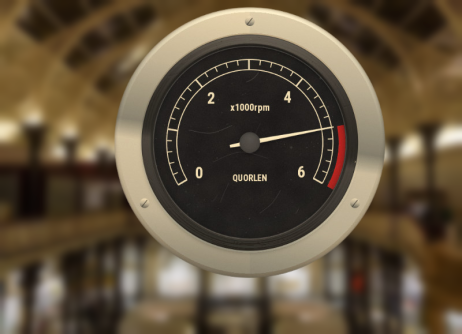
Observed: 5000 rpm
